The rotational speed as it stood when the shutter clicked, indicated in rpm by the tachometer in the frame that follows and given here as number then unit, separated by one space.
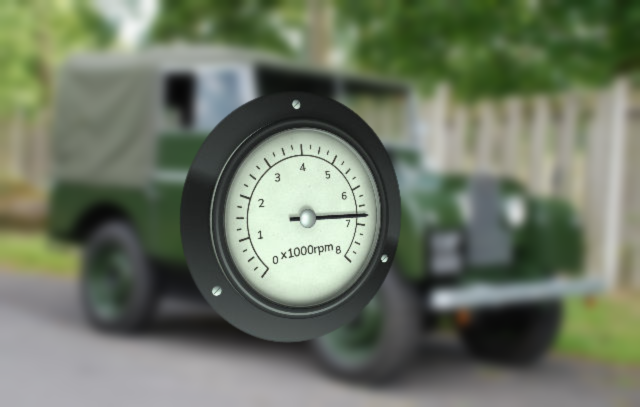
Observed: 6750 rpm
